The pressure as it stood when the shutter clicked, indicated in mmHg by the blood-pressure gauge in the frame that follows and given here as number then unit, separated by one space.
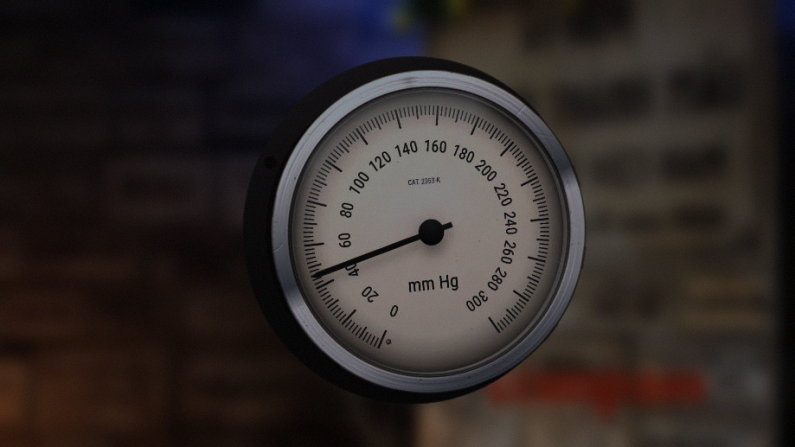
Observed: 46 mmHg
